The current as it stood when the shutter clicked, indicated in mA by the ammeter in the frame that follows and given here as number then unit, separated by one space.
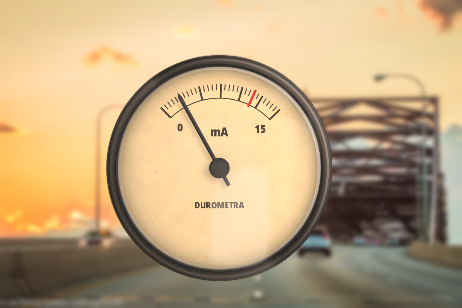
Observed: 2.5 mA
